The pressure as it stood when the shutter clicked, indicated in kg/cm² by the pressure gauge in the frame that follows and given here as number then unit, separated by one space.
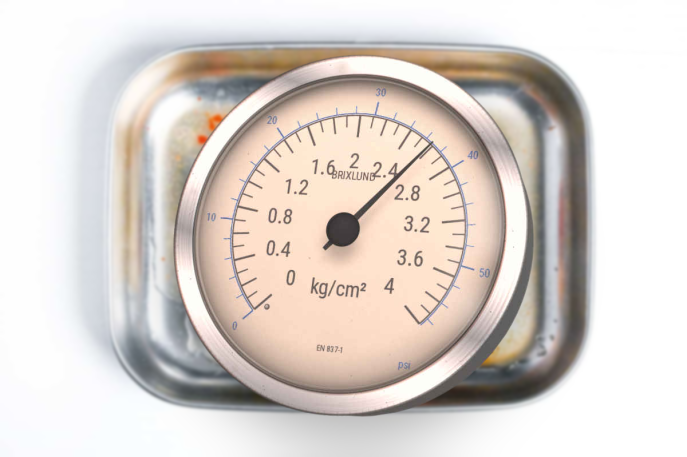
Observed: 2.6 kg/cm²
